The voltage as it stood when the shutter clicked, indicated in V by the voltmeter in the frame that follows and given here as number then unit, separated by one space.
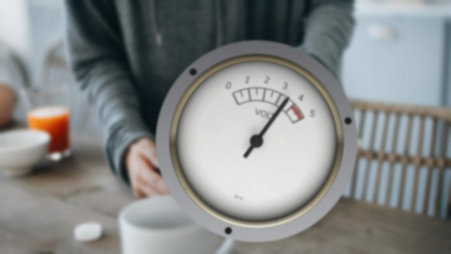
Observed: 3.5 V
